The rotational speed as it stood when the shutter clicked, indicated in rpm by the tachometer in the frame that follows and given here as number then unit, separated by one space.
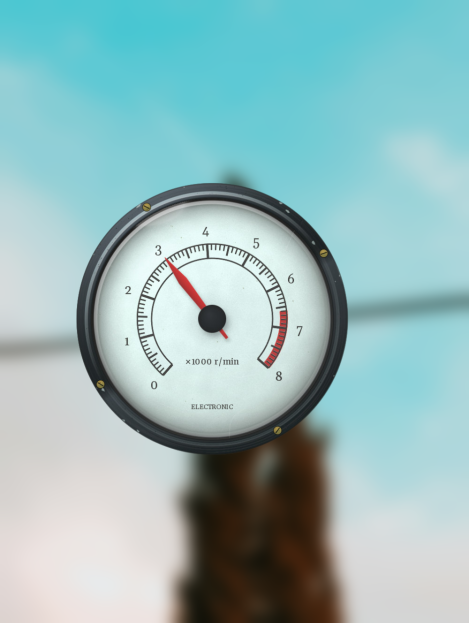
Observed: 3000 rpm
